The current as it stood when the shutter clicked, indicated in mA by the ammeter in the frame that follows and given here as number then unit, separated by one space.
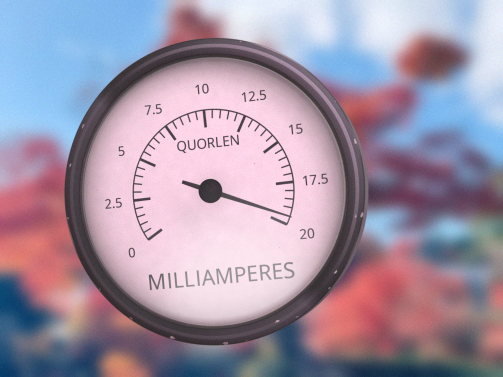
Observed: 19.5 mA
